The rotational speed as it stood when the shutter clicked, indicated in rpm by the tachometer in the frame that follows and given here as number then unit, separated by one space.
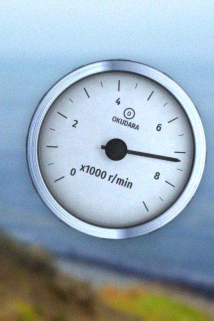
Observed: 7250 rpm
